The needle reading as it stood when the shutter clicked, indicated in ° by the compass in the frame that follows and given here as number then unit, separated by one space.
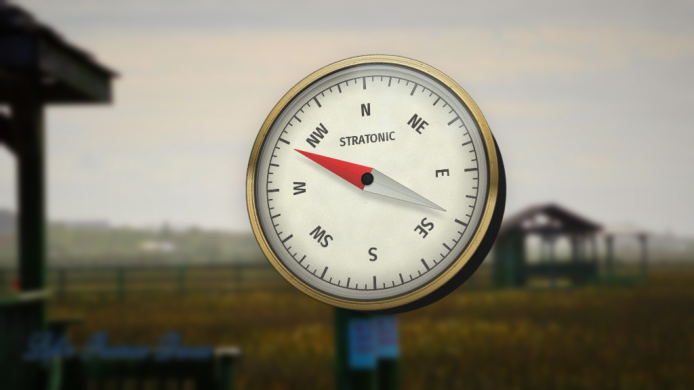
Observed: 297.5 °
